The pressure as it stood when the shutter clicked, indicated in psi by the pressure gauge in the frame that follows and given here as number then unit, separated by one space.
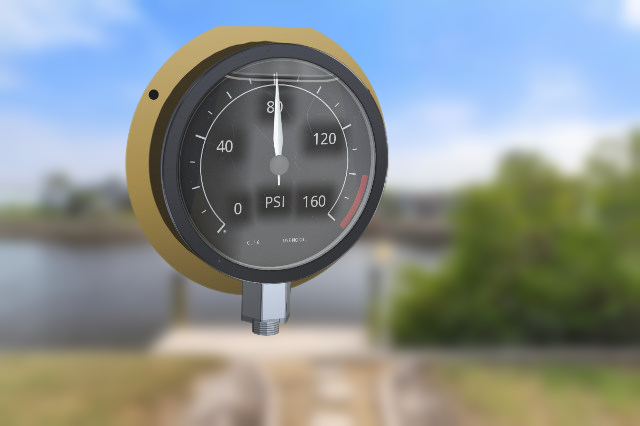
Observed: 80 psi
